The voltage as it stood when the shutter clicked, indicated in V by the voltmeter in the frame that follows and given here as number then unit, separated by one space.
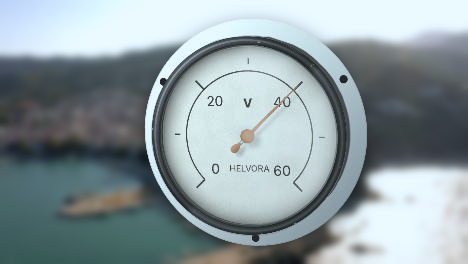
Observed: 40 V
